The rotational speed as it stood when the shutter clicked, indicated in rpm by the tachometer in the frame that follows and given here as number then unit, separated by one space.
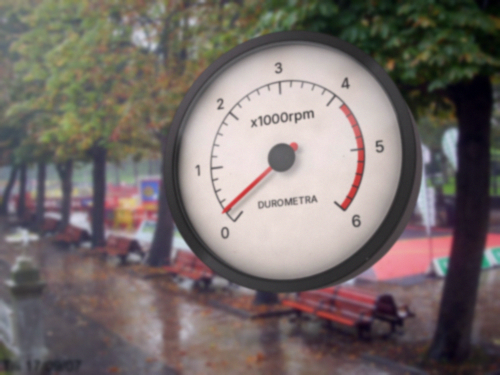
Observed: 200 rpm
